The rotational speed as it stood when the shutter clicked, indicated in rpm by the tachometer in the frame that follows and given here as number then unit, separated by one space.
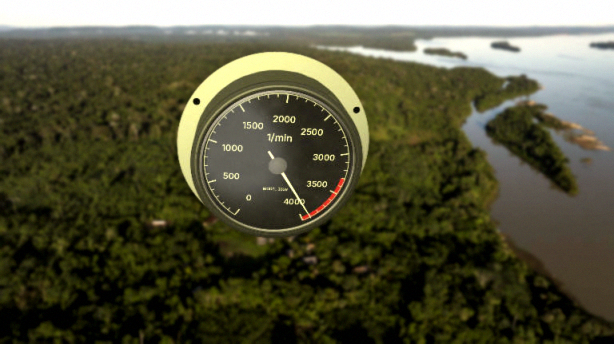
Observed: 3900 rpm
